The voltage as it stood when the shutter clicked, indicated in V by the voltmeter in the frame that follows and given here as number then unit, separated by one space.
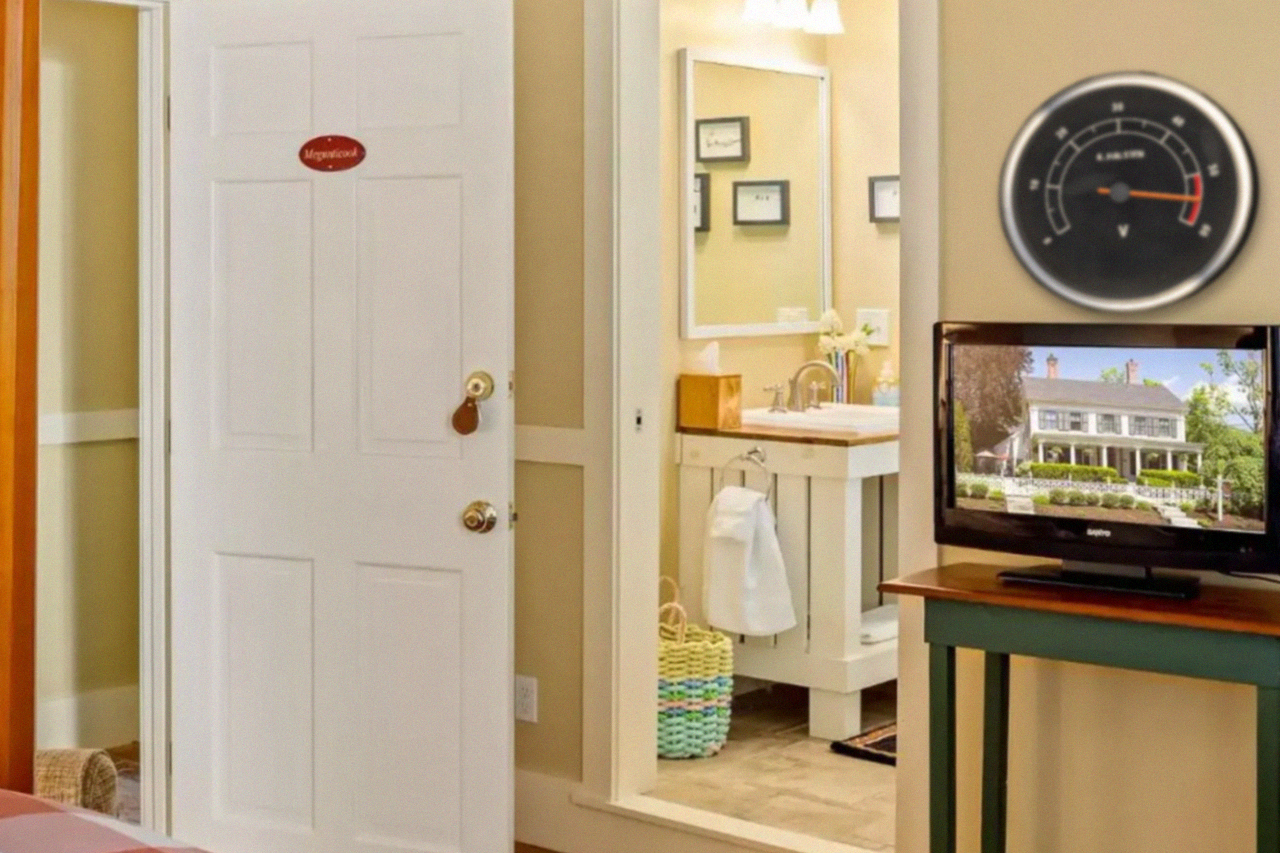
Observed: 55 V
